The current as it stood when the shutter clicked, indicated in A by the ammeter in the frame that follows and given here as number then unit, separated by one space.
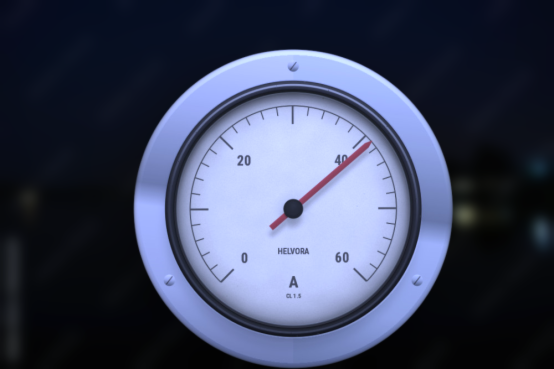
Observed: 41 A
